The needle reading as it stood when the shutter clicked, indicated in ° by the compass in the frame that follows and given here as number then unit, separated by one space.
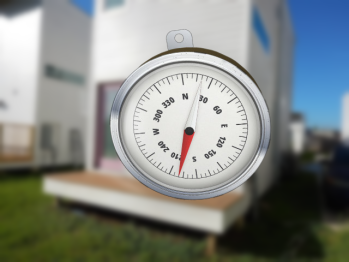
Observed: 200 °
